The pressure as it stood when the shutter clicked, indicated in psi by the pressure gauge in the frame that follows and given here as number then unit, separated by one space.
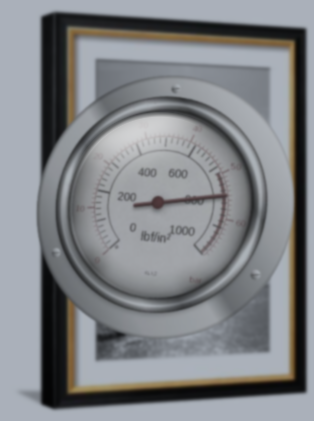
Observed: 800 psi
